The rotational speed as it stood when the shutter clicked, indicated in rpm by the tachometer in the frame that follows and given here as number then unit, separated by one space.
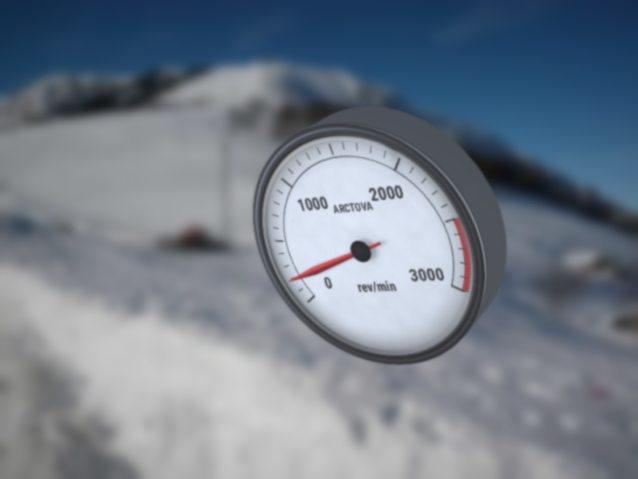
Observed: 200 rpm
